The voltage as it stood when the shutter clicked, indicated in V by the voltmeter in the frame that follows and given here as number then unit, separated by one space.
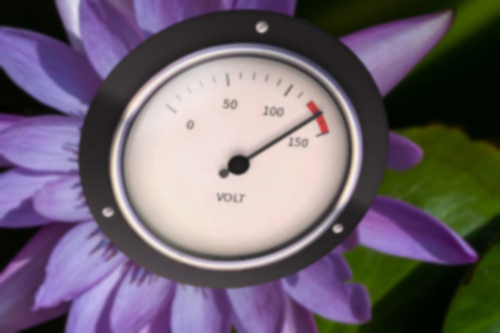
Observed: 130 V
